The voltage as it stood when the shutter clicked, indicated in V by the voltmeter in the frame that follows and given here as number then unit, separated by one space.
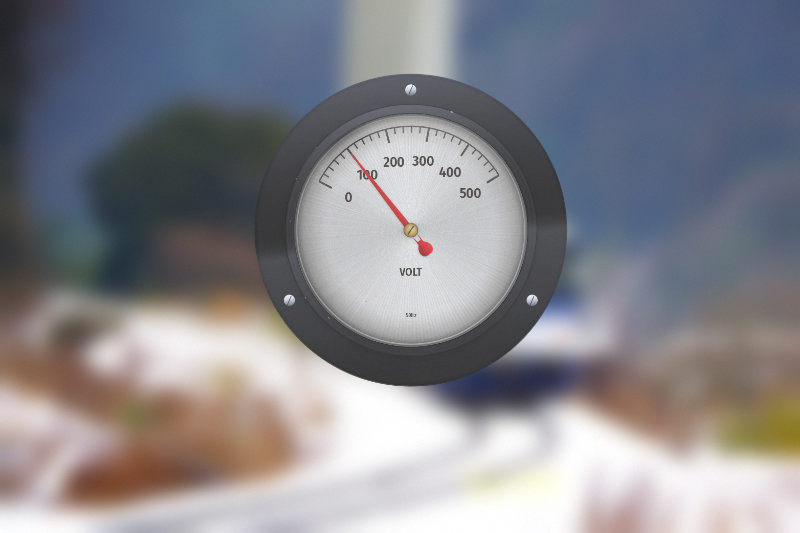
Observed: 100 V
